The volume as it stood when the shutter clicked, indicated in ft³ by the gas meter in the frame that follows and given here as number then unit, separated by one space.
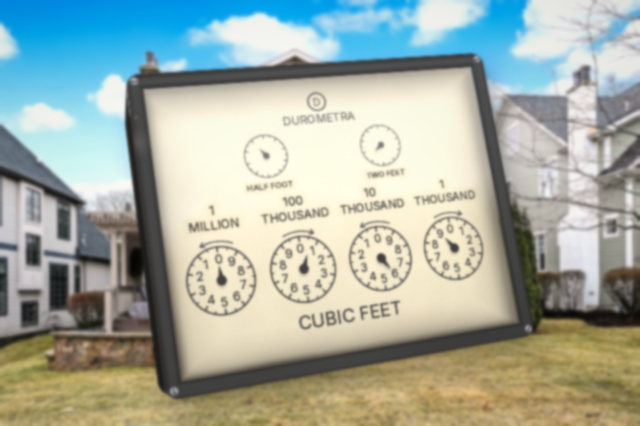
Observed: 5900 ft³
